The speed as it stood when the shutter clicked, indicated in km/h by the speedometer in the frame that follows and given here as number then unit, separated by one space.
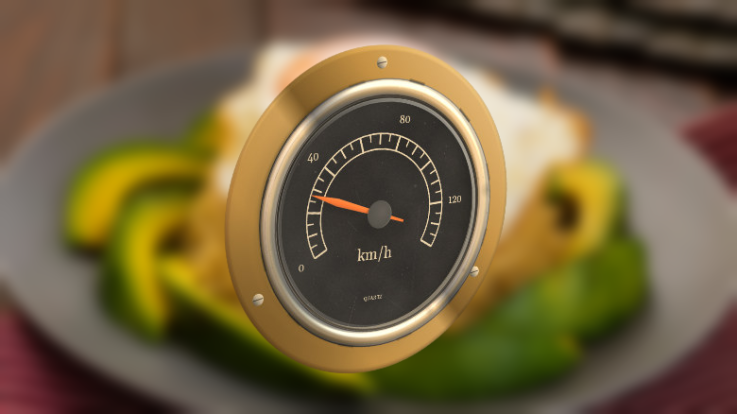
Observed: 27.5 km/h
